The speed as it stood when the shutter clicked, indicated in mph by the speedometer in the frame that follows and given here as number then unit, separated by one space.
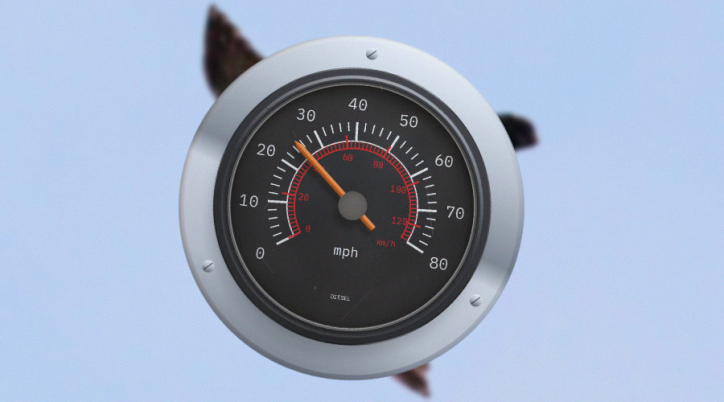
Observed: 25 mph
